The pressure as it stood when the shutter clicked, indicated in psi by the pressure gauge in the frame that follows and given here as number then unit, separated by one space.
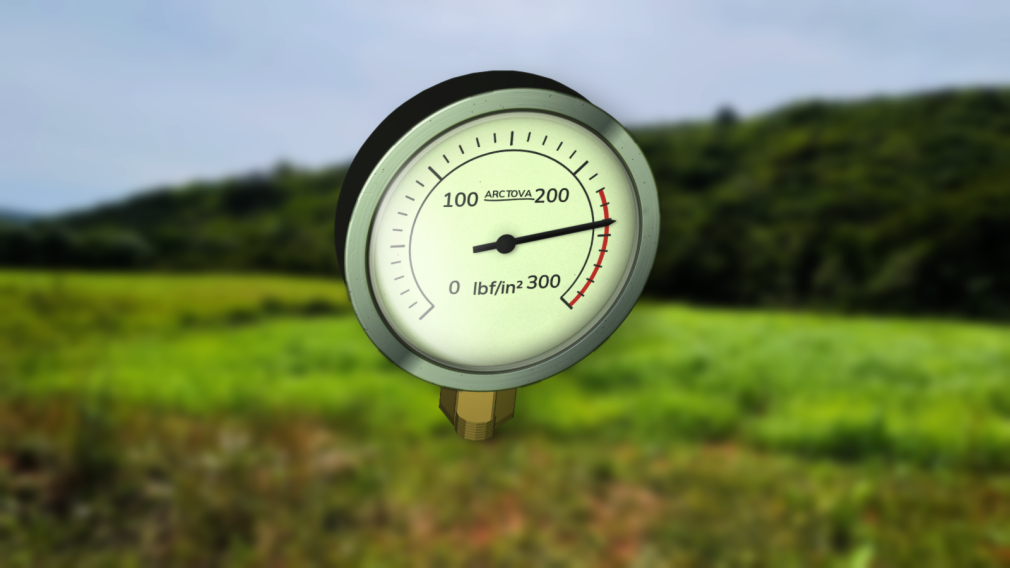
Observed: 240 psi
